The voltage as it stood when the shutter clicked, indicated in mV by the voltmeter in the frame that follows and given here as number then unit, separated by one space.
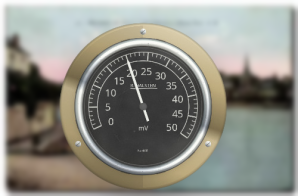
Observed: 20 mV
